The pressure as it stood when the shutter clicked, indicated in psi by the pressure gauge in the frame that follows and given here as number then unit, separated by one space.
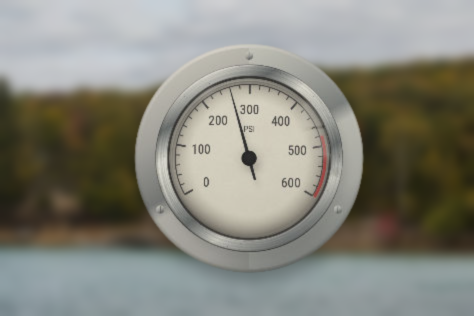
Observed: 260 psi
